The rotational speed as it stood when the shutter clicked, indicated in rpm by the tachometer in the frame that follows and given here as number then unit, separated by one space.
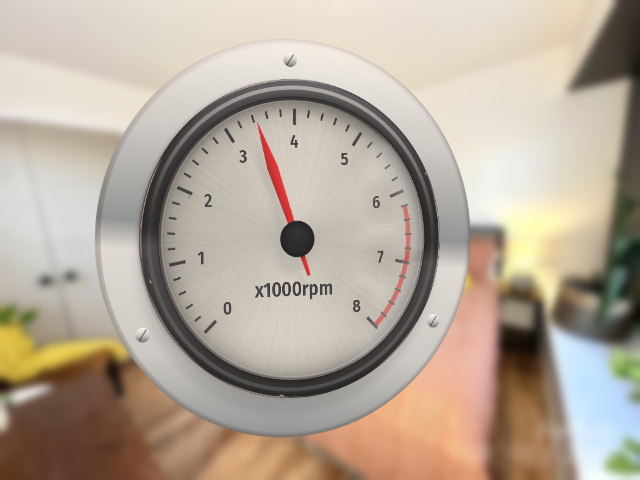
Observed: 3400 rpm
